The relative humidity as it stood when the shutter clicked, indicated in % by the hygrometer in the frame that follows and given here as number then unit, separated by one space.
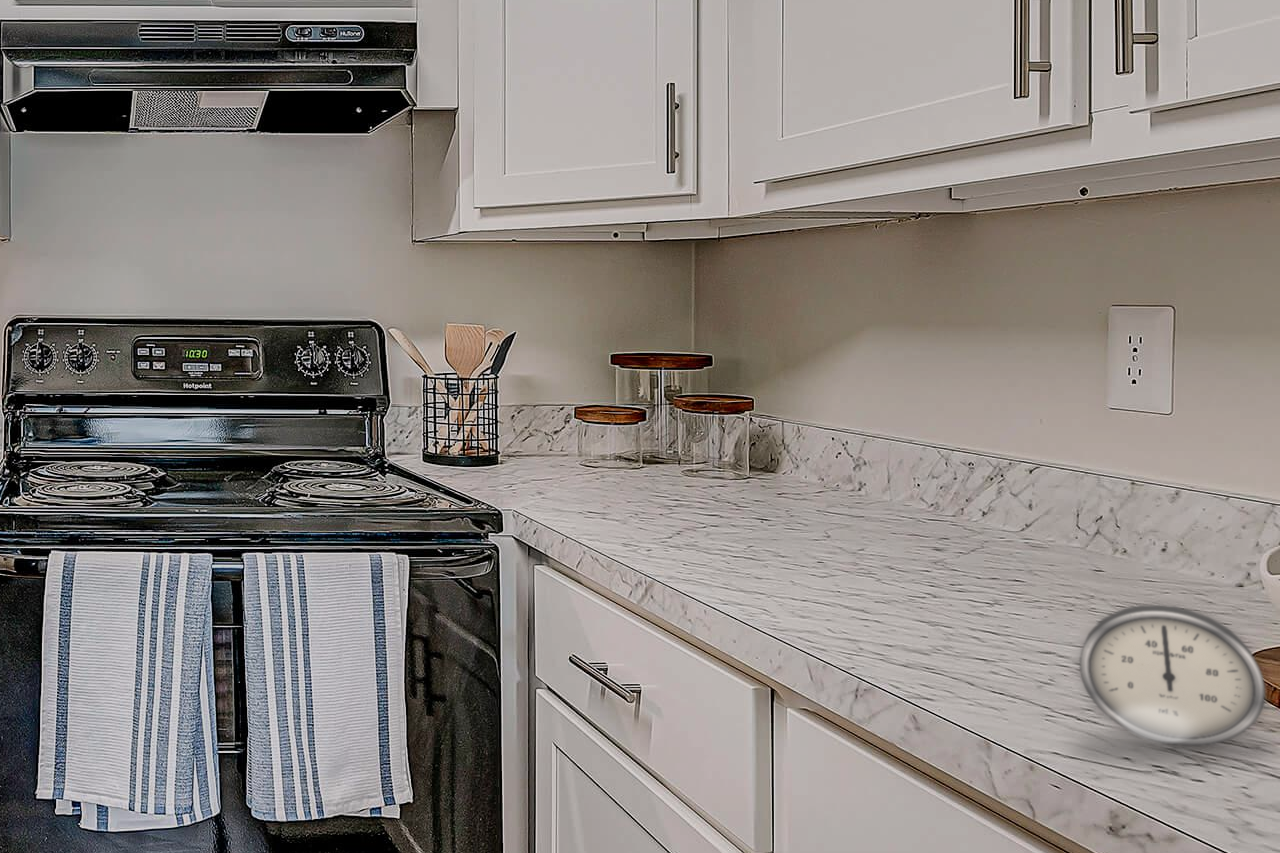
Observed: 48 %
